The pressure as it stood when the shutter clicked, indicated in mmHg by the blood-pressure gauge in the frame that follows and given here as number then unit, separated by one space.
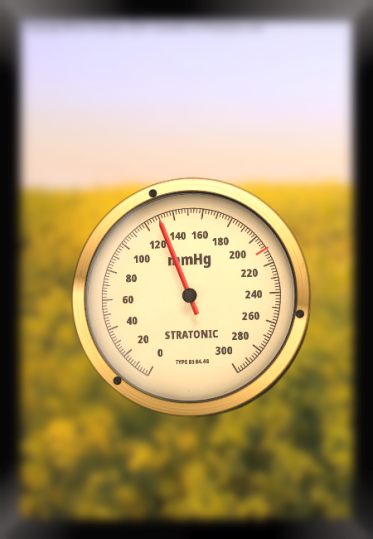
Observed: 130 mmHg
